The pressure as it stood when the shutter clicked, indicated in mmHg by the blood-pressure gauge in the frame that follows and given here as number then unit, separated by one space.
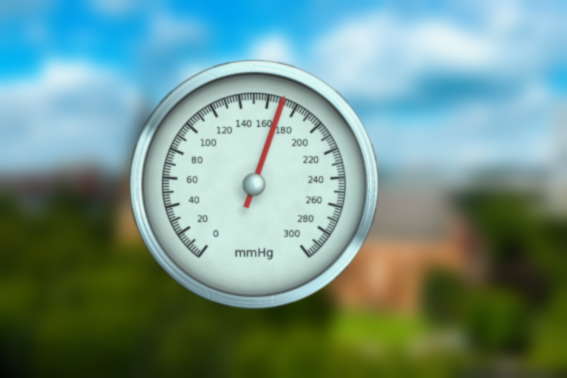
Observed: 170 mmHg
